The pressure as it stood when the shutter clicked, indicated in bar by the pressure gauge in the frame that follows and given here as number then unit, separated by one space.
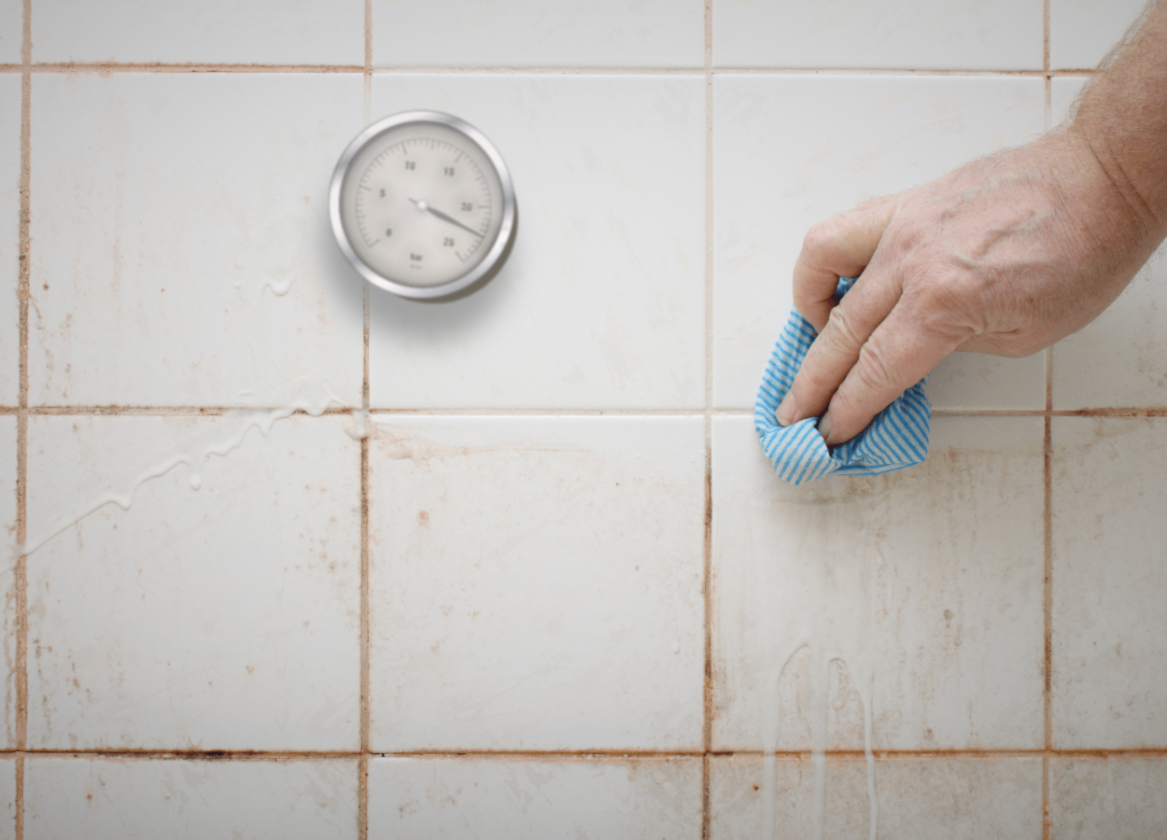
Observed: 22.5 bar
